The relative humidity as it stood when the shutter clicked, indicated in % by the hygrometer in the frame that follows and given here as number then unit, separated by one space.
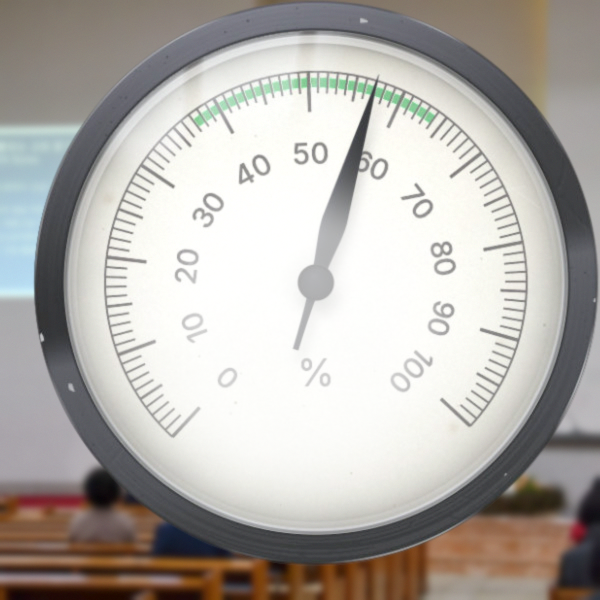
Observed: 57 %
